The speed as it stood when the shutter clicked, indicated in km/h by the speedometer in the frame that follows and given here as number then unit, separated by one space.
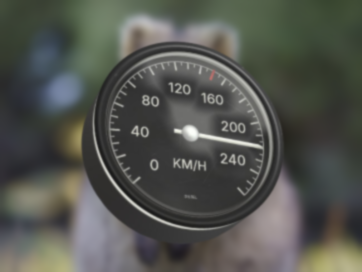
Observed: 220 km/h
